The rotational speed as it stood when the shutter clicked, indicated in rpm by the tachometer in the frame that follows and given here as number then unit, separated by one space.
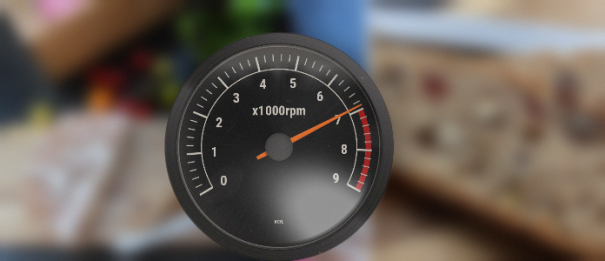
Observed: 6900 rpm
